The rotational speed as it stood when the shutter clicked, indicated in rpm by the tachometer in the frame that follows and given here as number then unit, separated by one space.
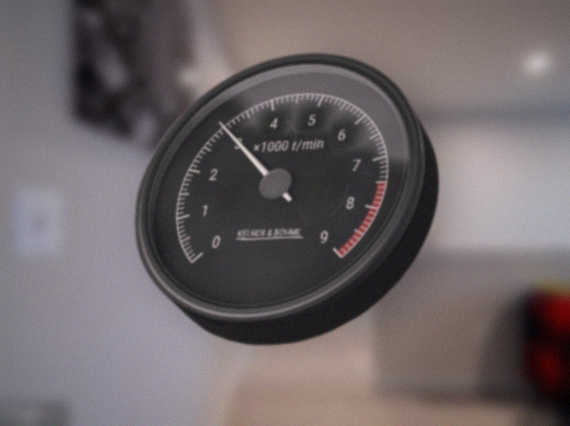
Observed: 3000 rpm
